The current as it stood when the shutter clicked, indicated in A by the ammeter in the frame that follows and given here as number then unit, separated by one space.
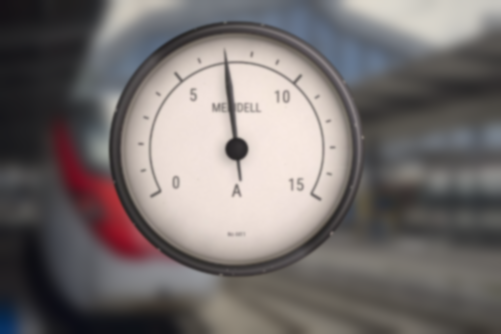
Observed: 7 A
